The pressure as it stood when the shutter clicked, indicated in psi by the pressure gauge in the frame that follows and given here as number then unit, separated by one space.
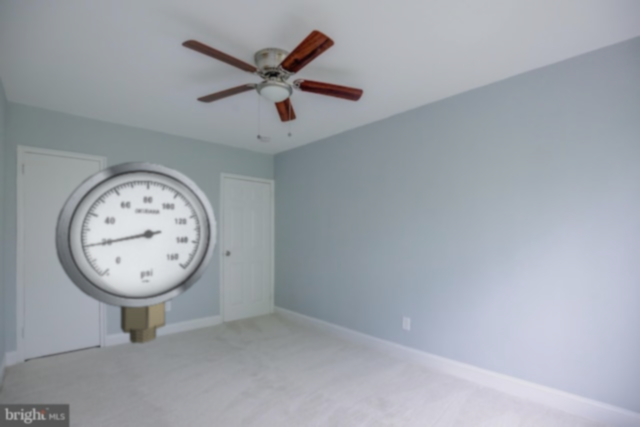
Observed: 20 psi
